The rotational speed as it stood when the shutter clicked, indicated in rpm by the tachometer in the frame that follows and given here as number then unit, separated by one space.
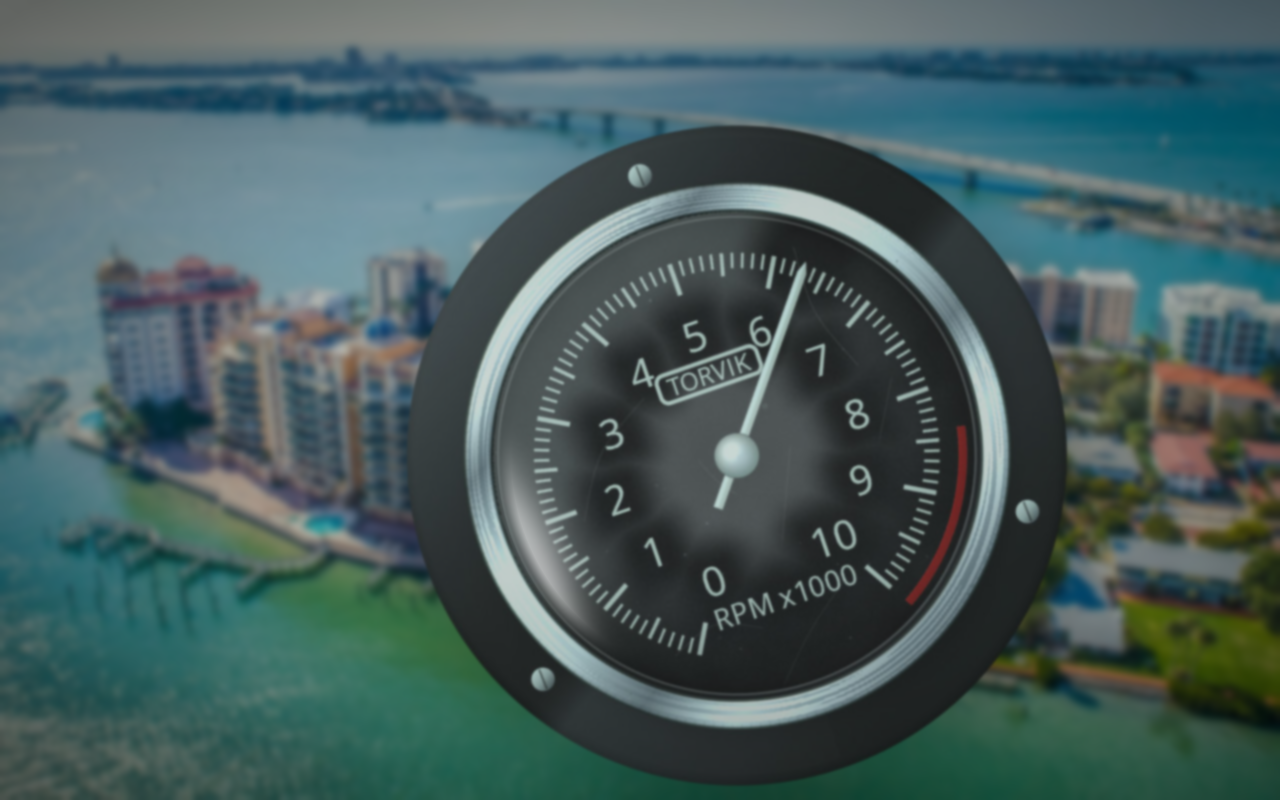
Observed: 6300 rpm
